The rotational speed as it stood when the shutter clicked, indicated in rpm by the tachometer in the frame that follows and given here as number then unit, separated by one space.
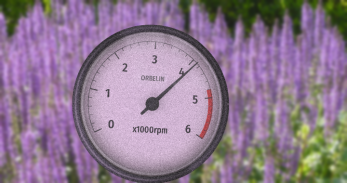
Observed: 4100 rpm
